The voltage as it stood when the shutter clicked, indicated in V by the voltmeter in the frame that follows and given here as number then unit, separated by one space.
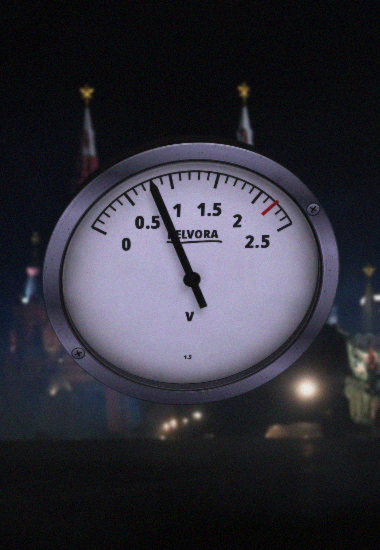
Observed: 0.8 V
